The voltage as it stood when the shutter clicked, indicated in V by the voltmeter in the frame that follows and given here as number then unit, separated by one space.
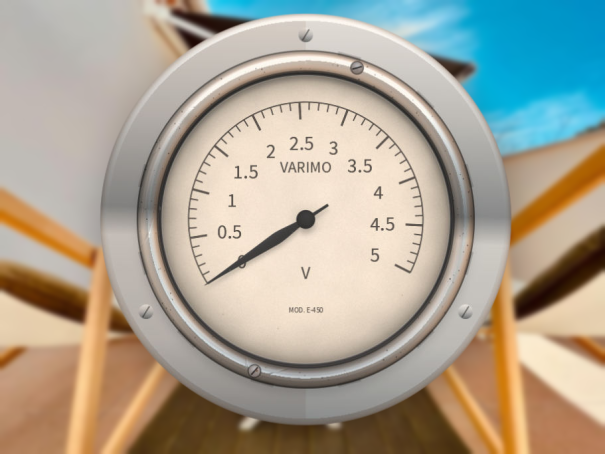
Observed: 0 V
